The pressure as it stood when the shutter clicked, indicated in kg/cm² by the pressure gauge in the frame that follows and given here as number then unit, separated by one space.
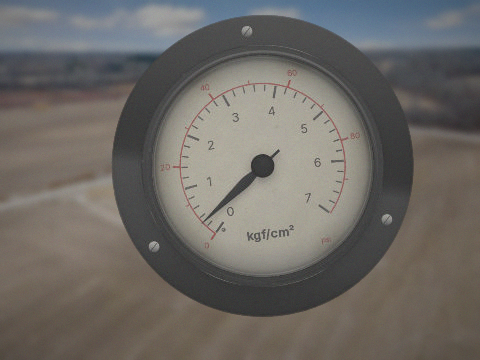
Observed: 0.3 kg/cm²
